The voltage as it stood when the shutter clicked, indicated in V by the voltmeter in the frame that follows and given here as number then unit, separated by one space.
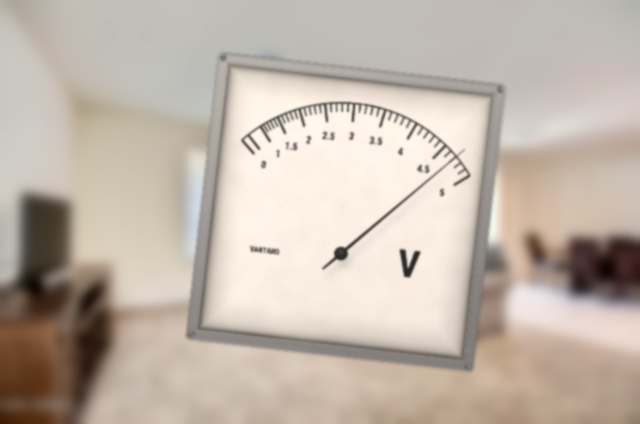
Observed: 4.7 V
